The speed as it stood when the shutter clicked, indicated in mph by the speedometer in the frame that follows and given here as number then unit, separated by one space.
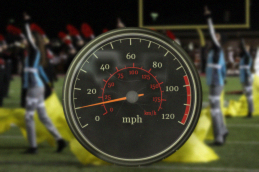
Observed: 10 mph
